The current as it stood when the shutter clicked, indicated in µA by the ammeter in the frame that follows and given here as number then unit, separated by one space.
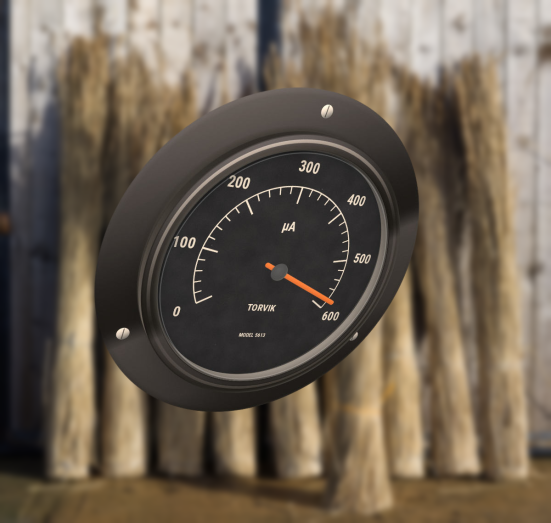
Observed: 580 µA
